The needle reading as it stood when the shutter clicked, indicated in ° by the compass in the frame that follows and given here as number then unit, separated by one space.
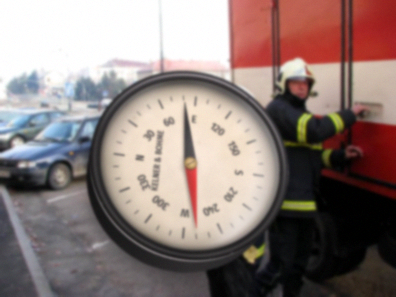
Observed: 260 °
